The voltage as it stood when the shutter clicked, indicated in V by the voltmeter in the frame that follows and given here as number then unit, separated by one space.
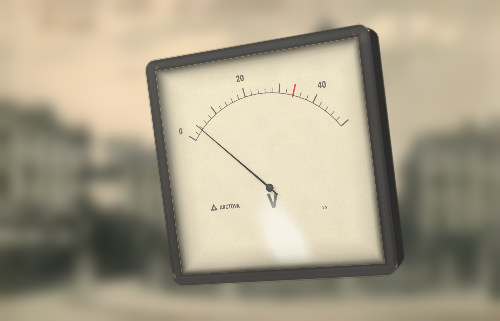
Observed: 4 V
